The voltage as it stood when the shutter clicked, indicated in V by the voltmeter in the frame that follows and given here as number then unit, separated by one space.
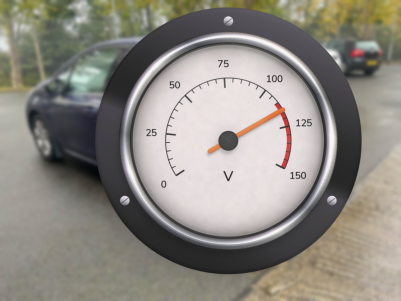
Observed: 115 V
